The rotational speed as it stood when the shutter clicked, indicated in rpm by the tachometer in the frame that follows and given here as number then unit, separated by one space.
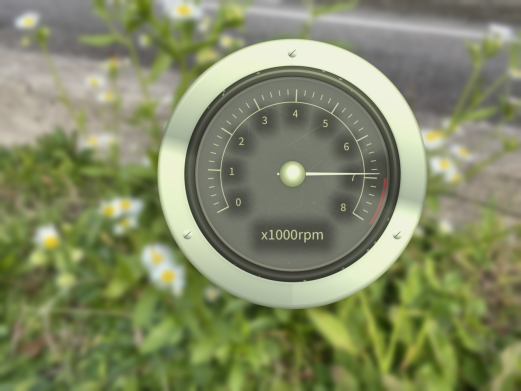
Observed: 6900 rpm
